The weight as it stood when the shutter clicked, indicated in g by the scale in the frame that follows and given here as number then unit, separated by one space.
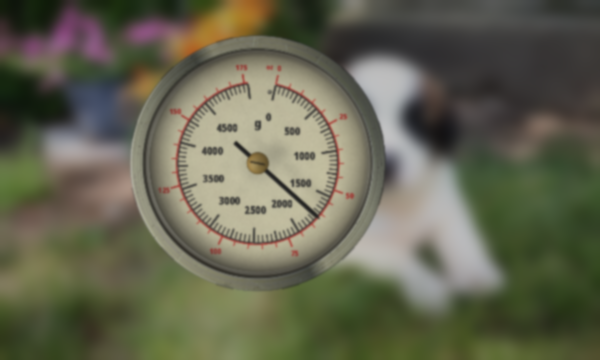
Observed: 1750 g
